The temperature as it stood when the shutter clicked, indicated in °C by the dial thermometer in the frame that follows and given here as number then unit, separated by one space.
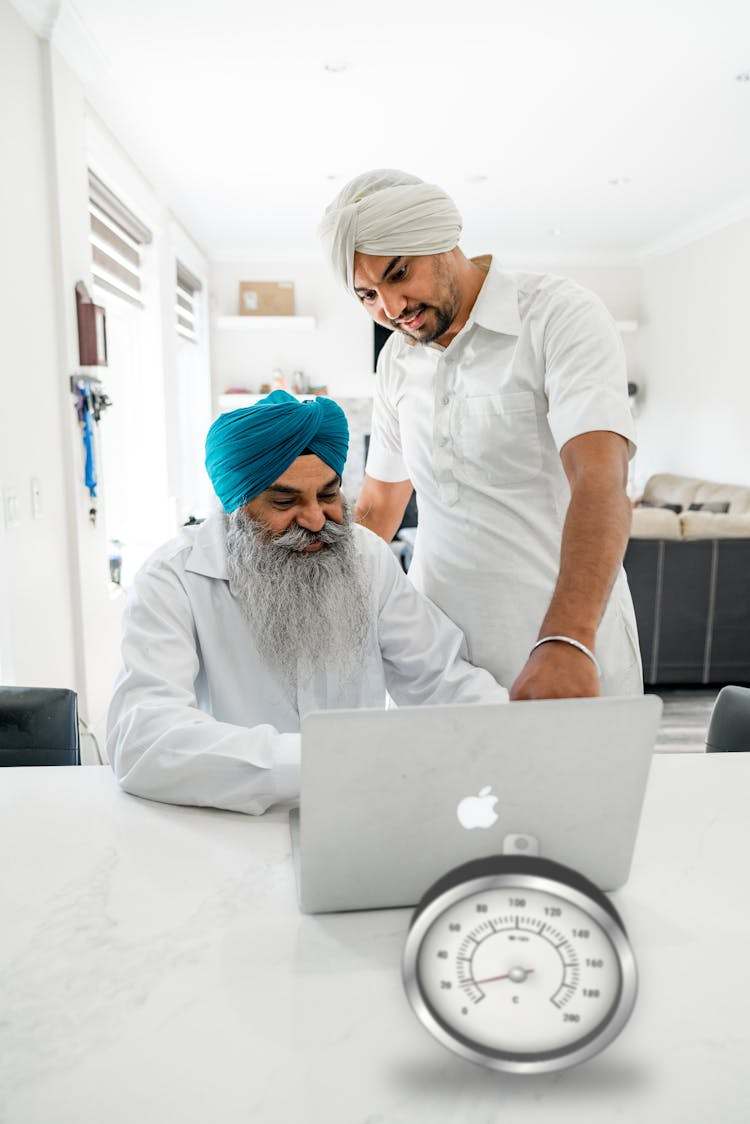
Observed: 20 °C
